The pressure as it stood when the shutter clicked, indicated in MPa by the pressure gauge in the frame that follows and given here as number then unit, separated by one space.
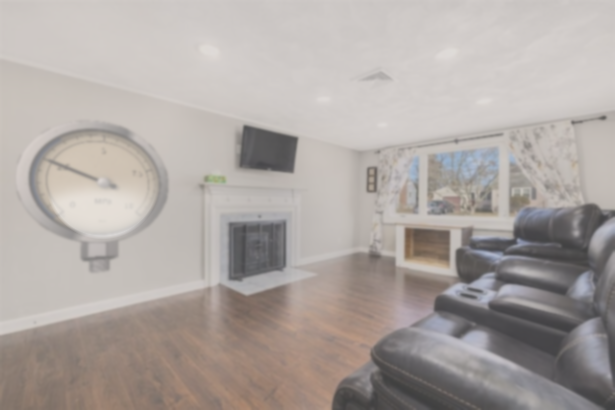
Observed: 2.5 MPa
